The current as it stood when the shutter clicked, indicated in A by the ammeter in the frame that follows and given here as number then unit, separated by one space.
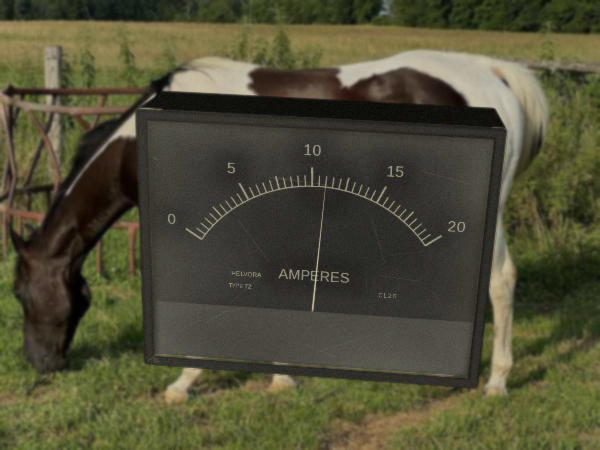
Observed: 11 A
